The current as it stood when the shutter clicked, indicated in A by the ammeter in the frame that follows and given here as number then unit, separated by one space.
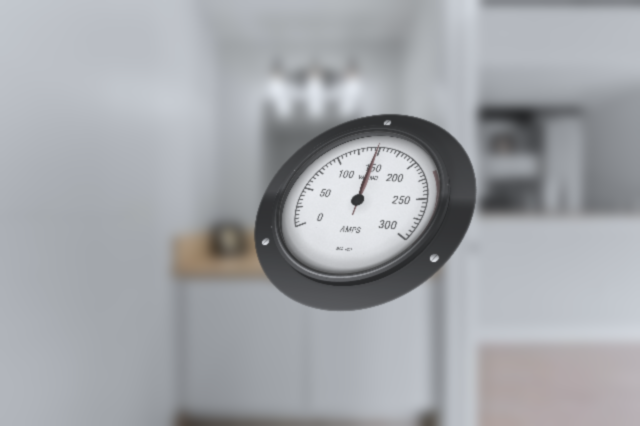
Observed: 150 A
